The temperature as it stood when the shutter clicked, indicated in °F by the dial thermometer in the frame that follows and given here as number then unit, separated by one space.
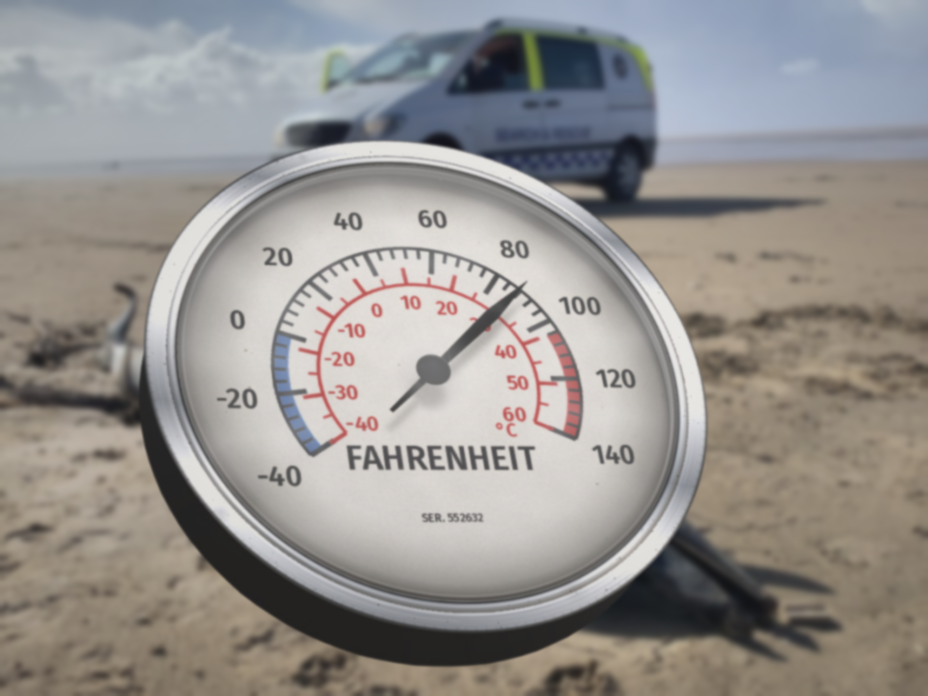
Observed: 88 °F
